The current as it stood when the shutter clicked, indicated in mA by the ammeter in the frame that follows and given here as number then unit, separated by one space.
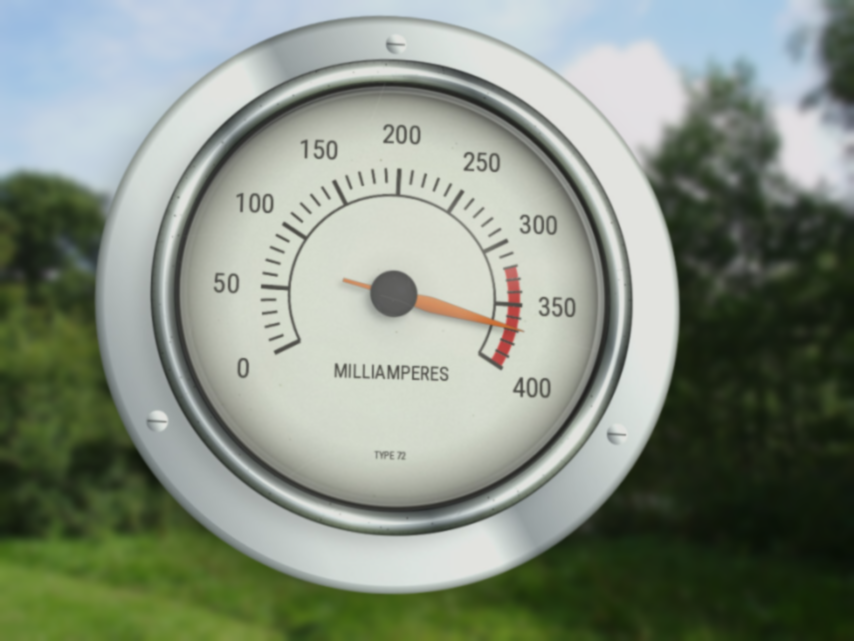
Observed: 370 mA
